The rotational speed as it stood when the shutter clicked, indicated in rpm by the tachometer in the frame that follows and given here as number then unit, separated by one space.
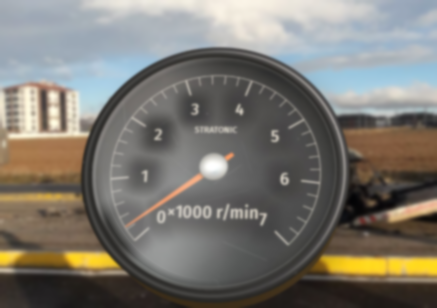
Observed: 200 rpm
